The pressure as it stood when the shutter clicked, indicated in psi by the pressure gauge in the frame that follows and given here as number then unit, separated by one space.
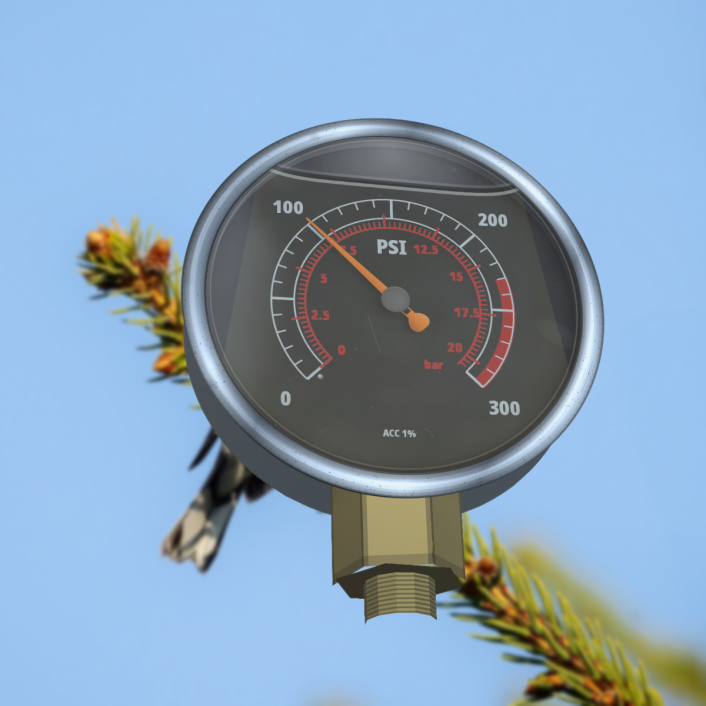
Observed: 100 psi
